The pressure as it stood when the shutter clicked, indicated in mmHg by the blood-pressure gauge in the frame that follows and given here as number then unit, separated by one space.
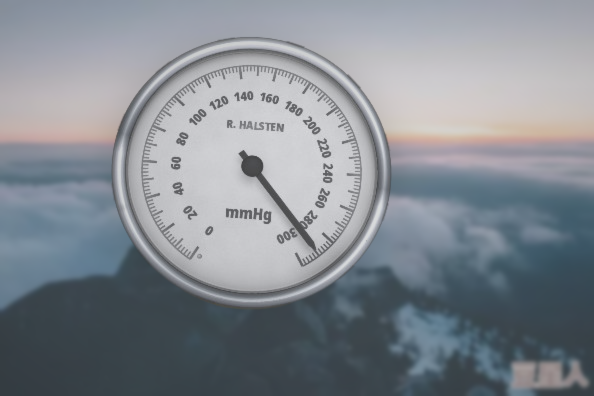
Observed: 290 mmHg
